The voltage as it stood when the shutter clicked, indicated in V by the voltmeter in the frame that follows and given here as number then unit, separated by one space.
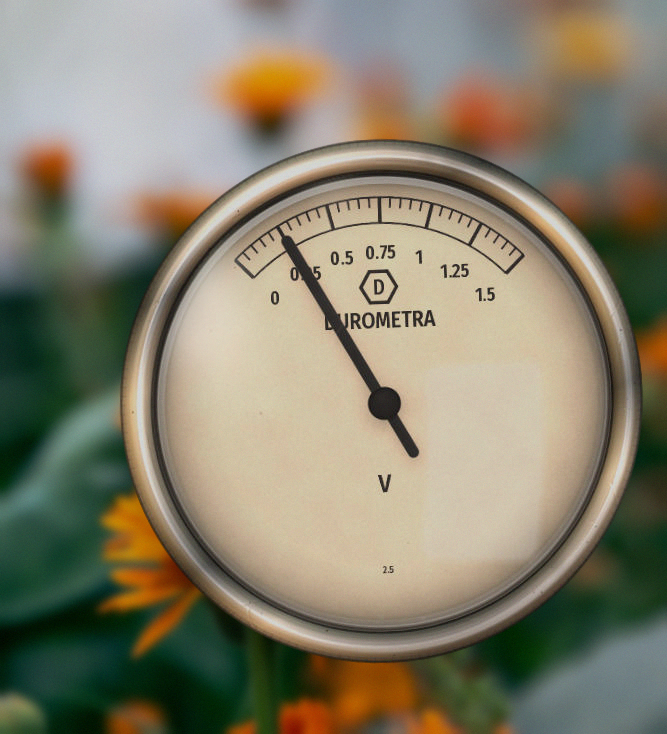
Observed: 0.25 V
